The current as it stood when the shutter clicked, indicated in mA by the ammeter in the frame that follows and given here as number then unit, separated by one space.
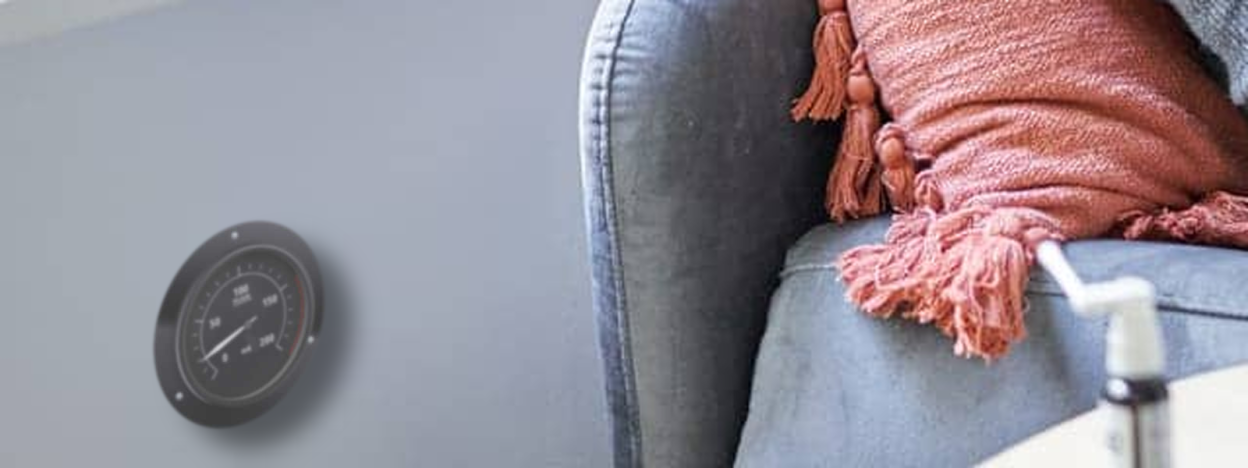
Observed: 20 mA
